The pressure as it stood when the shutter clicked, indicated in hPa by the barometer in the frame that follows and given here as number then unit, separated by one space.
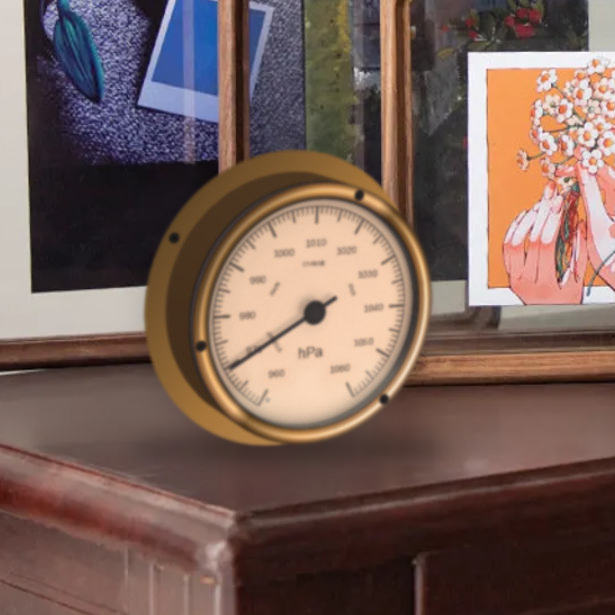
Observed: 970 hPa
